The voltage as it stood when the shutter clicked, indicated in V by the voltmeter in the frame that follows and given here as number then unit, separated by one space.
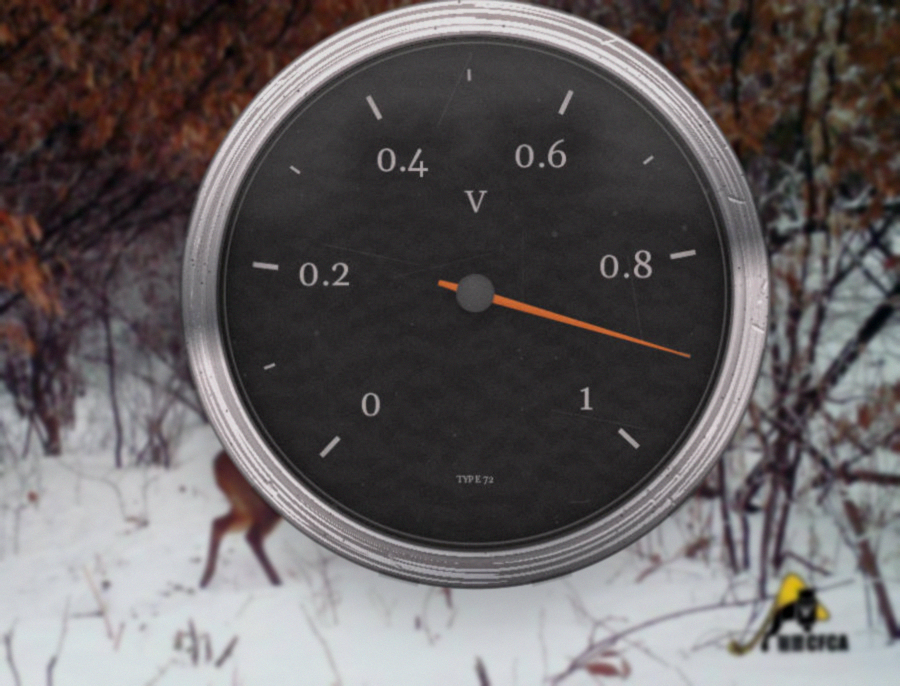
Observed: 0.9 V
